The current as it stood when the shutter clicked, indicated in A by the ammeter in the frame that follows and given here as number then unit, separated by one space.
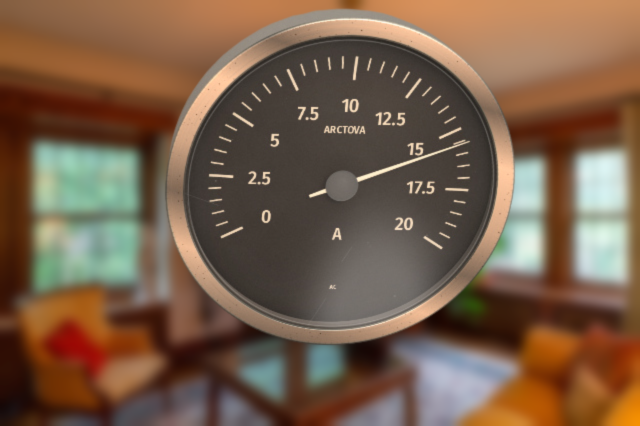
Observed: 15.5 A
